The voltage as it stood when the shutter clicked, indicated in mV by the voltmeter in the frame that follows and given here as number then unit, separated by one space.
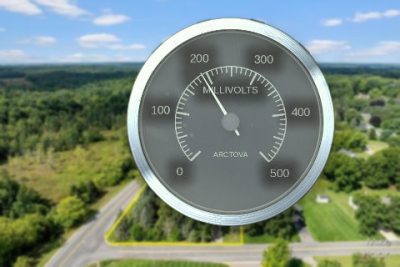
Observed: 190 mV
